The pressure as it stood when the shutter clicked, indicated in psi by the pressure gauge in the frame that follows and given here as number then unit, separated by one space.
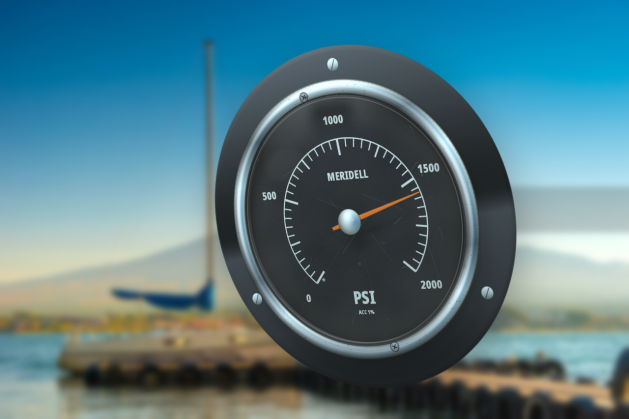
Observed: 1575 psi
